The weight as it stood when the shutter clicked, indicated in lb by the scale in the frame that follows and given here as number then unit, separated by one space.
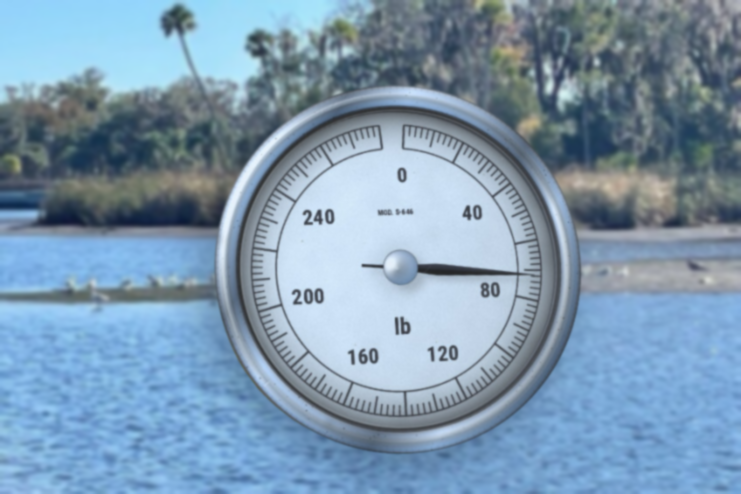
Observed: 72 lb
